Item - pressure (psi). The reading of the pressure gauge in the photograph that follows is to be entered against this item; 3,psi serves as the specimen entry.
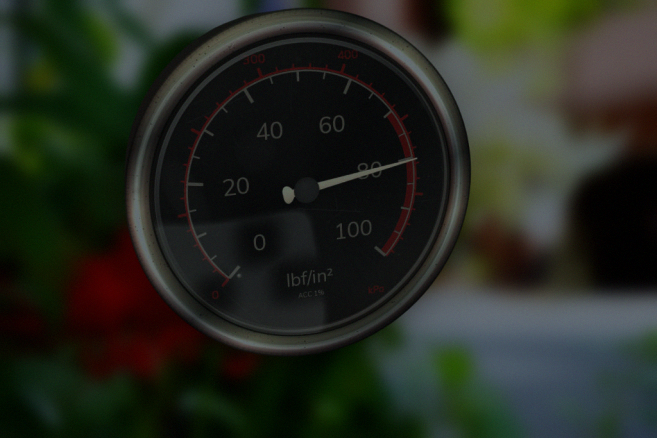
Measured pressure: 80,psi
